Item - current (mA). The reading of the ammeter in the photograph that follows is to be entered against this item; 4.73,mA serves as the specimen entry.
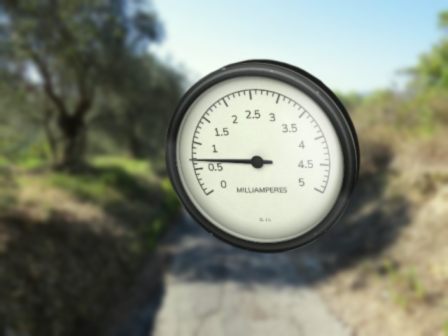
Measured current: 0.7,mA
